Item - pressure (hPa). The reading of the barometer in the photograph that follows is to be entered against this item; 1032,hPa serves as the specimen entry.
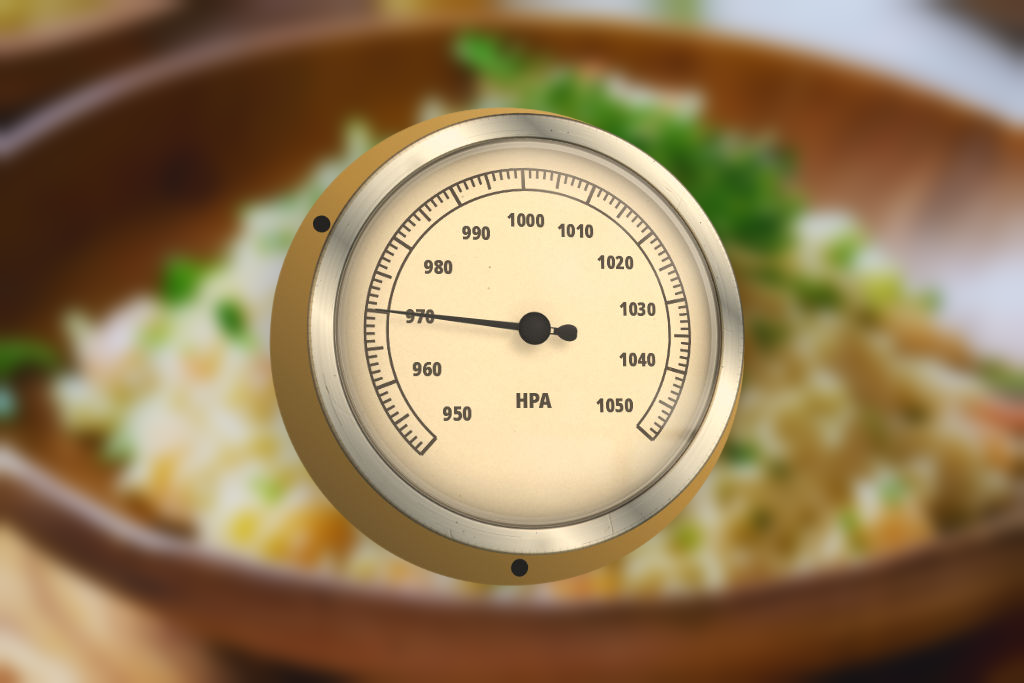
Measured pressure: 970,hPa
